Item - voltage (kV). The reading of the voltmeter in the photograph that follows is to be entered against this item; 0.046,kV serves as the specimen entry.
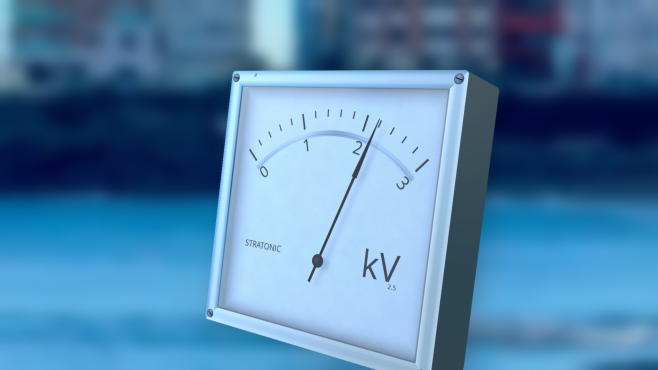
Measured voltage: 2.2,kV
